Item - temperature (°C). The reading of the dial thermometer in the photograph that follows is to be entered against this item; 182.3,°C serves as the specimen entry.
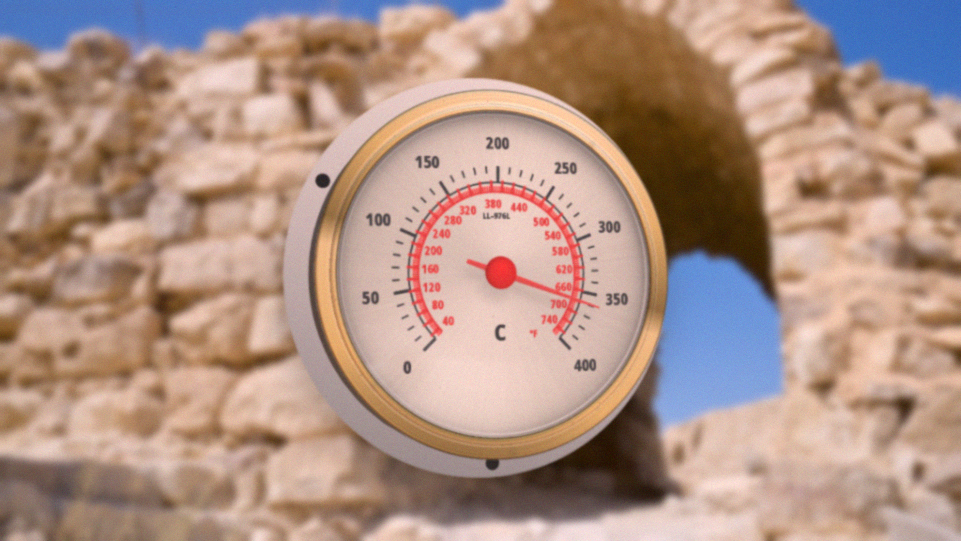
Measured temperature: 360,°C
